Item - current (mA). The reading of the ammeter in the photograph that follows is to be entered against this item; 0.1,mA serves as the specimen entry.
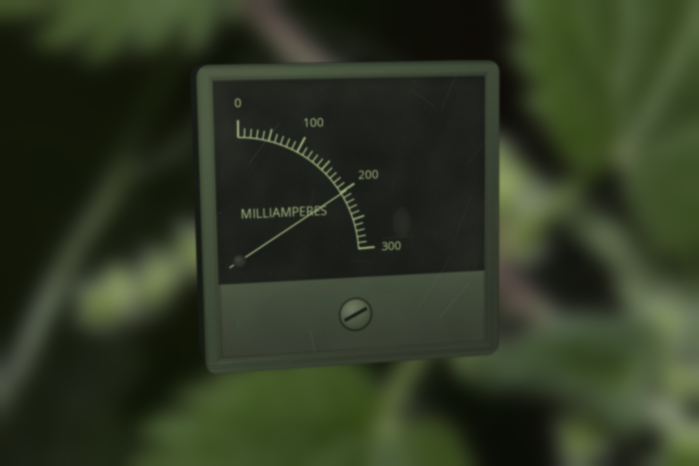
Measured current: 200,mA
